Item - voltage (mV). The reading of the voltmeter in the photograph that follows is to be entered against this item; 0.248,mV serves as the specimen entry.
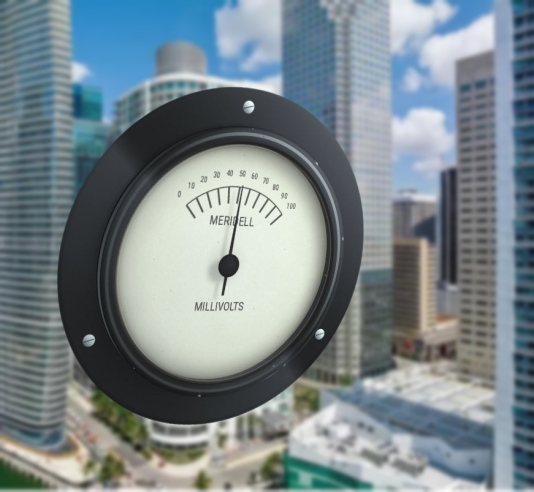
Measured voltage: 50,mV
